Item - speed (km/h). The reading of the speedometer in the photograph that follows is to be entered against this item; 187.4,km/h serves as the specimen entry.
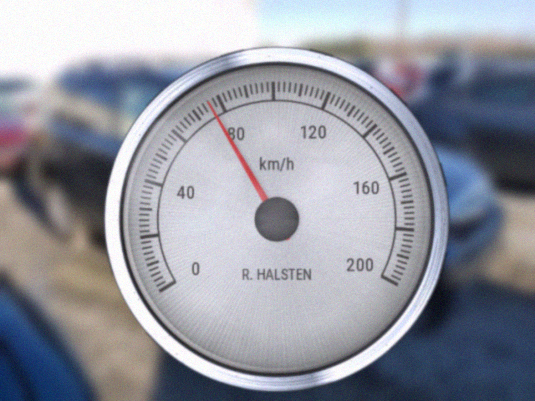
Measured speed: 76,km/h
